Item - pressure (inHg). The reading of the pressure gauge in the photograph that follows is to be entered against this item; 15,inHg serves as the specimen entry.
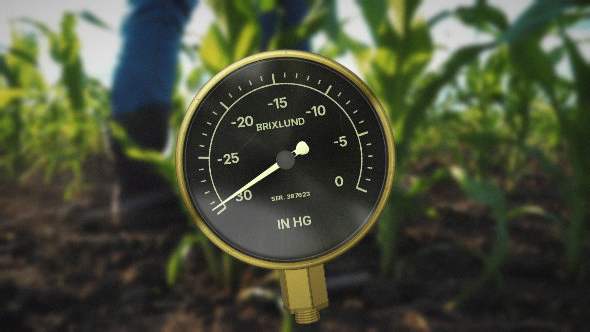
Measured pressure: -29.5,inHg
